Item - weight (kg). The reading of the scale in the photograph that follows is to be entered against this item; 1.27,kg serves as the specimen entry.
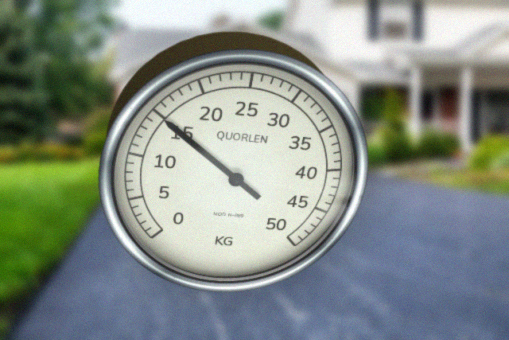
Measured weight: 15,kg
